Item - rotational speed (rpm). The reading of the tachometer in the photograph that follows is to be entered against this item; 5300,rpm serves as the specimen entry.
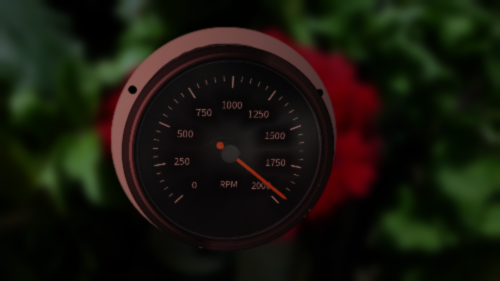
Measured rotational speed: 1950,rpm
